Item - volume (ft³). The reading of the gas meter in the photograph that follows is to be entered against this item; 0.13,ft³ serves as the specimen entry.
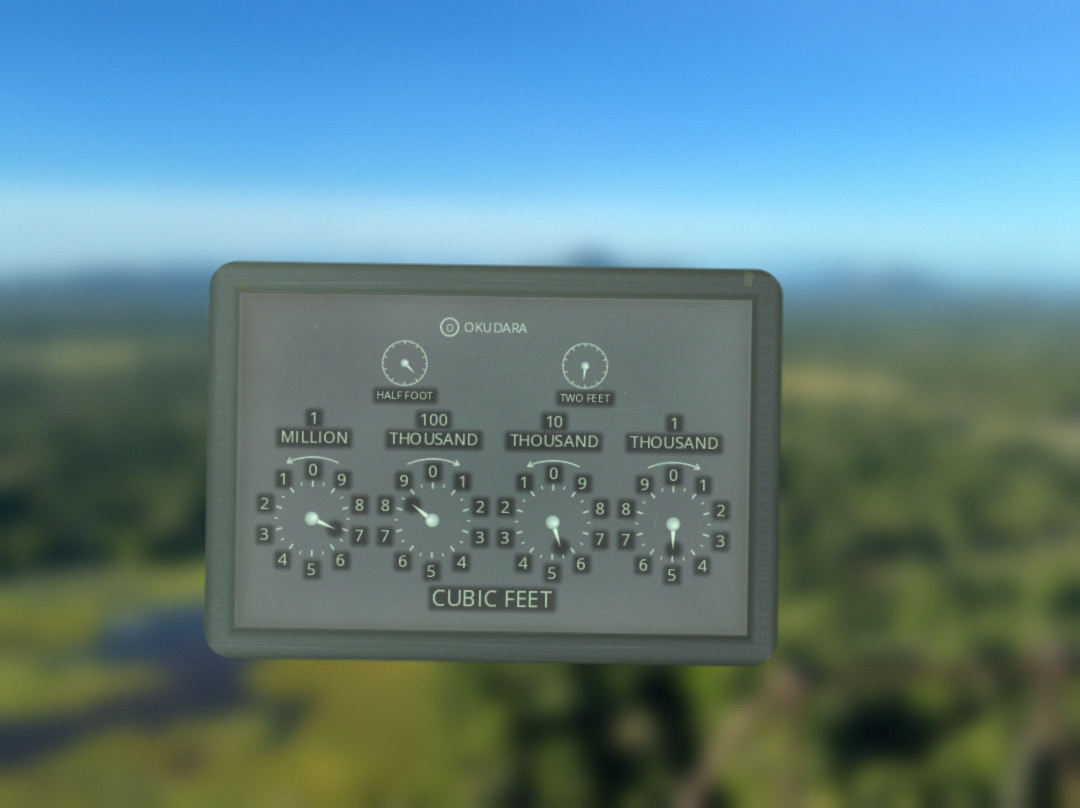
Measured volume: 685500,ft³
